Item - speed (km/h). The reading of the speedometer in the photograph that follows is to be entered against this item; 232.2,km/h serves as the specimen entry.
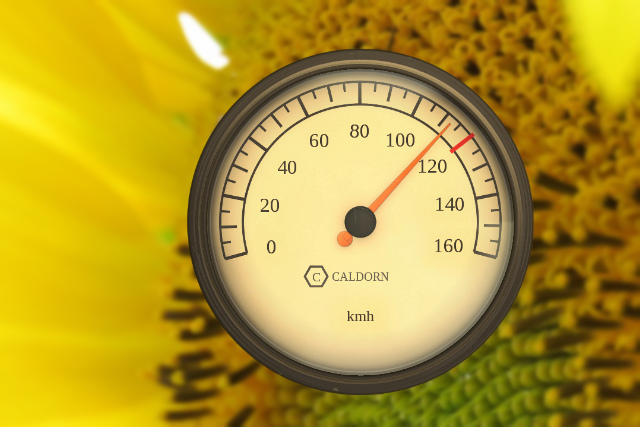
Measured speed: 112.5,km/h
